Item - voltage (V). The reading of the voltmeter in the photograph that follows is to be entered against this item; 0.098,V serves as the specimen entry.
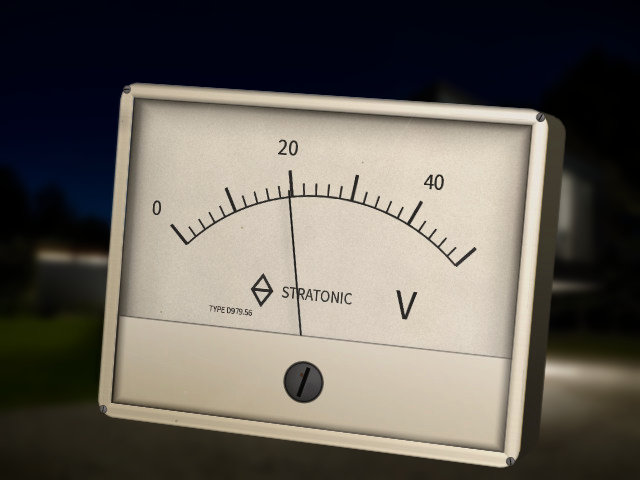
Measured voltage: 20,V
